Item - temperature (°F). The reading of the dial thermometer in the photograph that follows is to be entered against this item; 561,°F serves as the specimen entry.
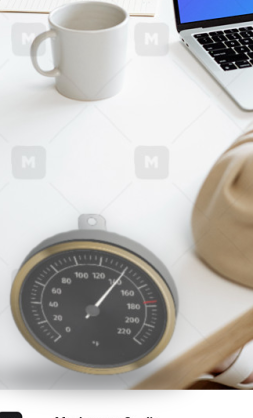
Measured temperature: 140,°F
